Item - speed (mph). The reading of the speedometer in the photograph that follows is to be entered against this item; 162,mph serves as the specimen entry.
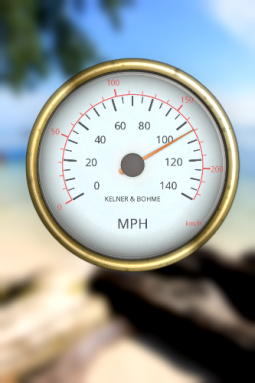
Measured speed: 105,mph
